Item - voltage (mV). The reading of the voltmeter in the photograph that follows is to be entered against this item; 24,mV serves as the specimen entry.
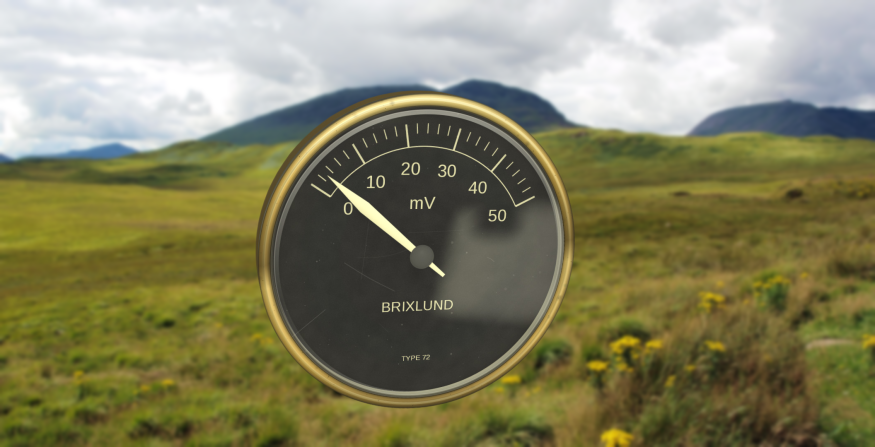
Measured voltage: 3,mV
